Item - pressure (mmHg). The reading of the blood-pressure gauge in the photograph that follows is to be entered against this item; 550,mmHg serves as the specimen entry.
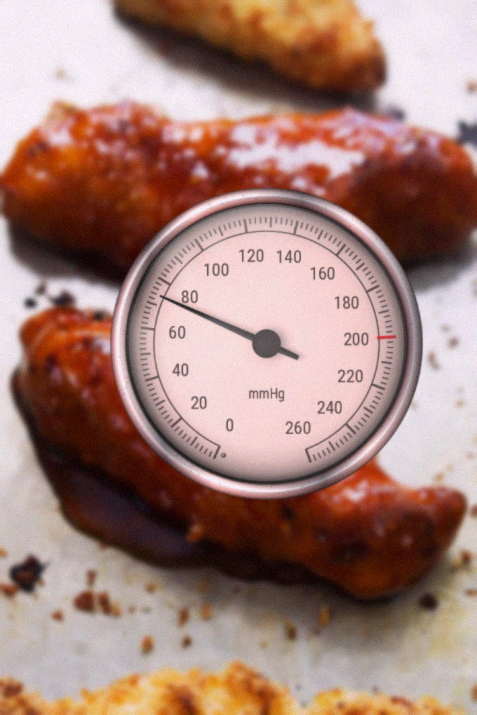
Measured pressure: 74,mmHg
